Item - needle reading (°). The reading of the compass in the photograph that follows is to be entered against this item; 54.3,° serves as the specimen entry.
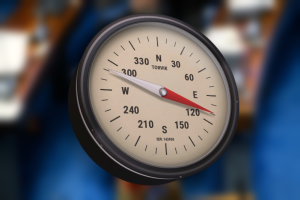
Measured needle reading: 110,°
